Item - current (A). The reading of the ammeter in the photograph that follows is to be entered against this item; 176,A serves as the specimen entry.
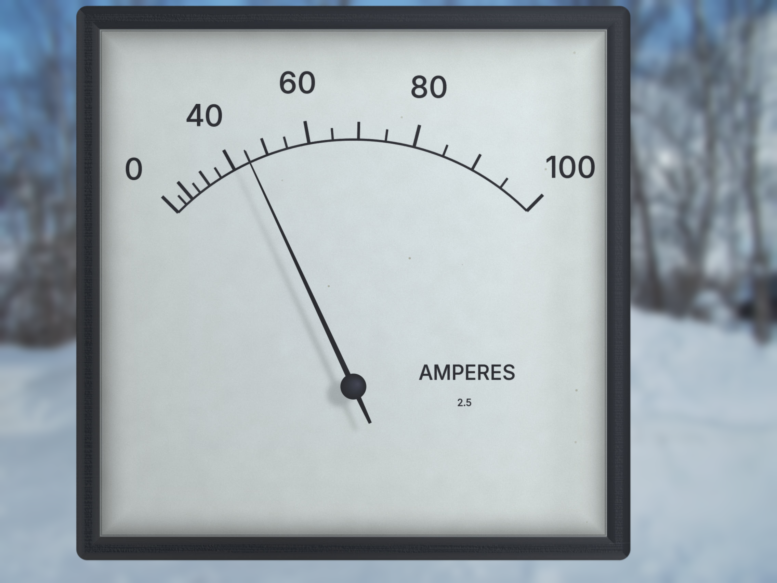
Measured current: 45,A
